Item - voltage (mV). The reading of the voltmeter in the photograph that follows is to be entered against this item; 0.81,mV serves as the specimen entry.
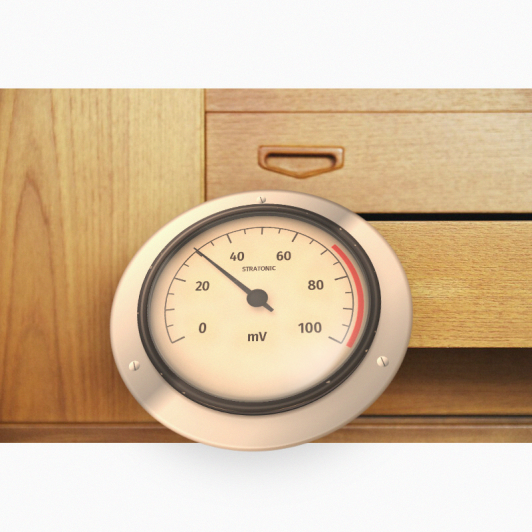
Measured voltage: 30,mV
